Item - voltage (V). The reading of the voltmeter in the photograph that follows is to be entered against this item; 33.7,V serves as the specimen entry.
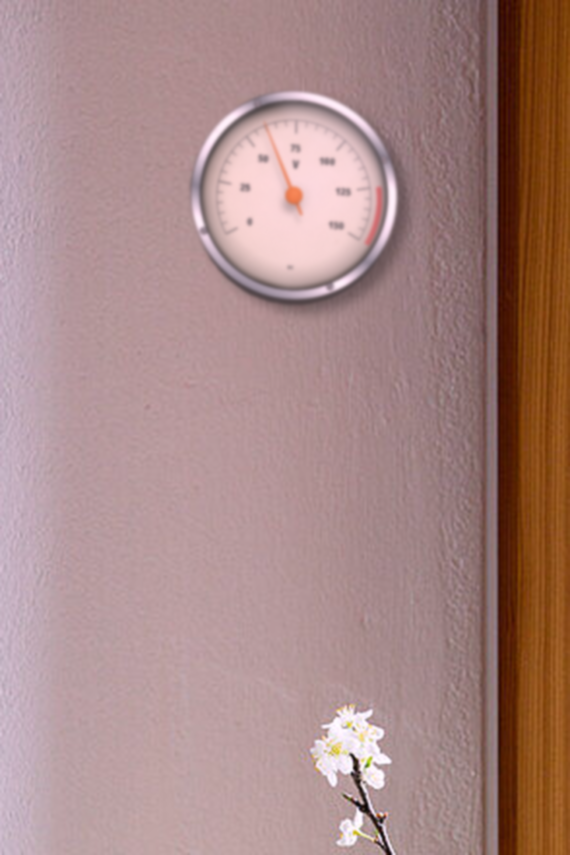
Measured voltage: 60,V
